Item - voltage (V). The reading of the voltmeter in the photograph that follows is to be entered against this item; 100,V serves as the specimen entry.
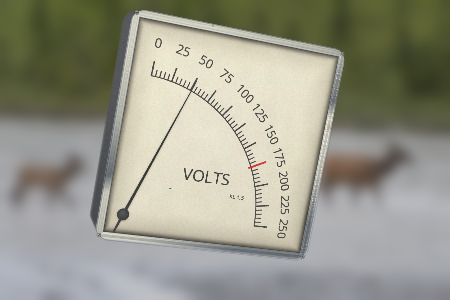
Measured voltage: 50,V
